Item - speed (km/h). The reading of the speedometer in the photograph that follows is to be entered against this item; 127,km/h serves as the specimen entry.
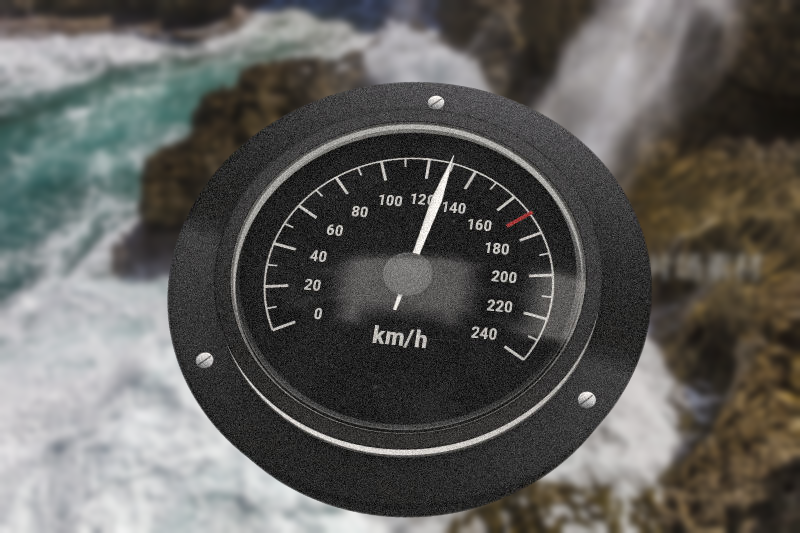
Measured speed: 130,km/h
